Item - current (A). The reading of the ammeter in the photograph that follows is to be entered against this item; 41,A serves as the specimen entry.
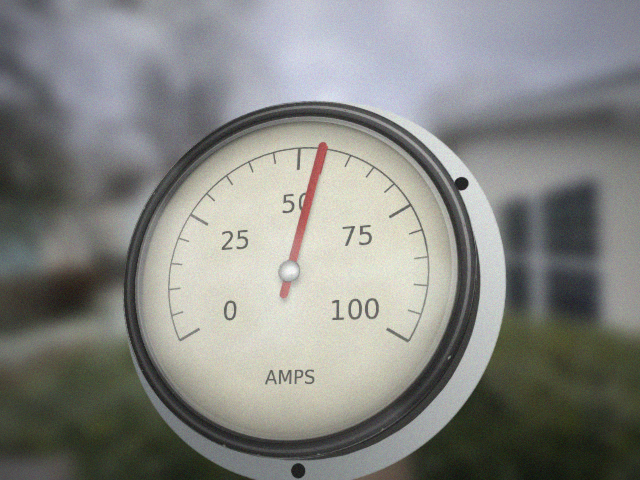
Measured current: 55,A
